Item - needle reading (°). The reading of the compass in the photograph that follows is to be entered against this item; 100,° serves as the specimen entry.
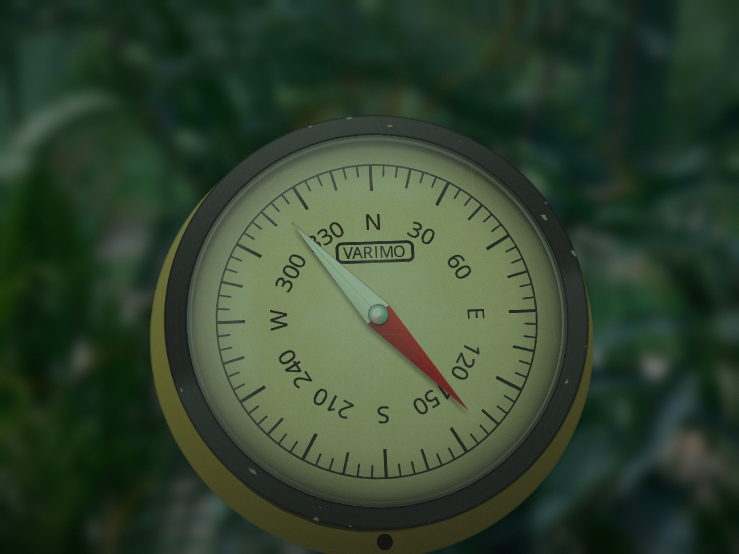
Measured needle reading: 140,°
